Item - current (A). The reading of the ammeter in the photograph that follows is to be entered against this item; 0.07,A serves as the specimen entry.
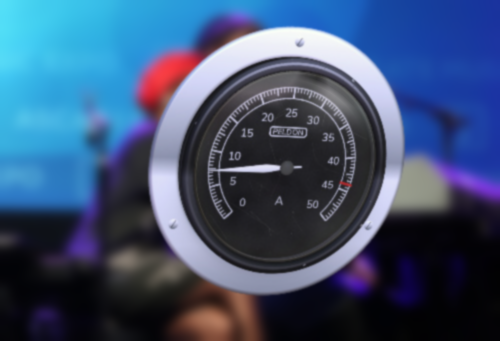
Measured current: 7.5,A
